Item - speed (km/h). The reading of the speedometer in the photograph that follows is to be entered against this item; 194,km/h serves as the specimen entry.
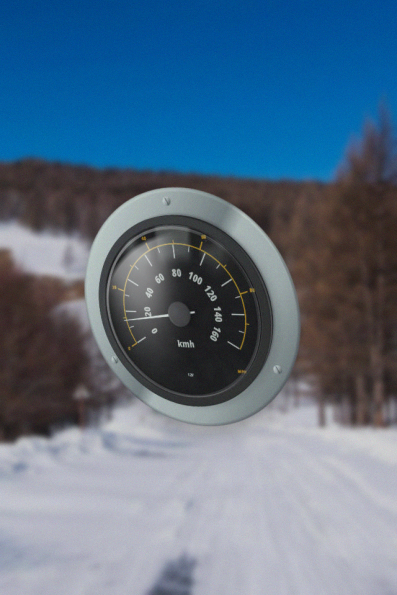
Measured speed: 15,km/h
